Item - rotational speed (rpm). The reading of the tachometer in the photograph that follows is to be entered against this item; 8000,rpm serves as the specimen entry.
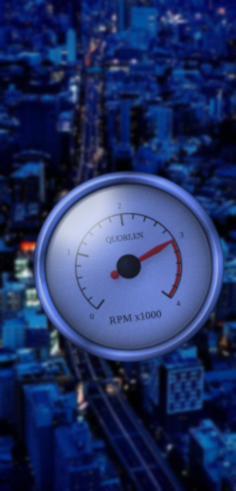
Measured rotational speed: 3000,rpm
